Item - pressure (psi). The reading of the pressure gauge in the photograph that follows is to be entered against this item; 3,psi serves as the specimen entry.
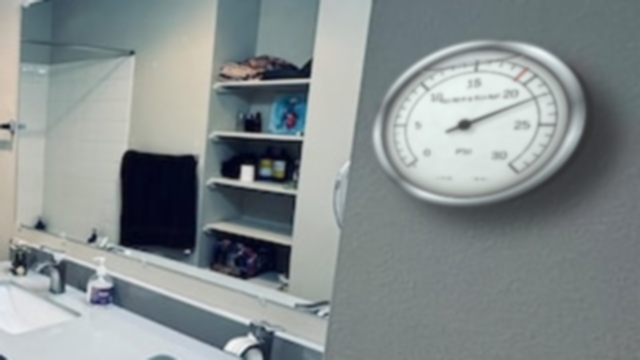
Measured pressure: 22,psi
